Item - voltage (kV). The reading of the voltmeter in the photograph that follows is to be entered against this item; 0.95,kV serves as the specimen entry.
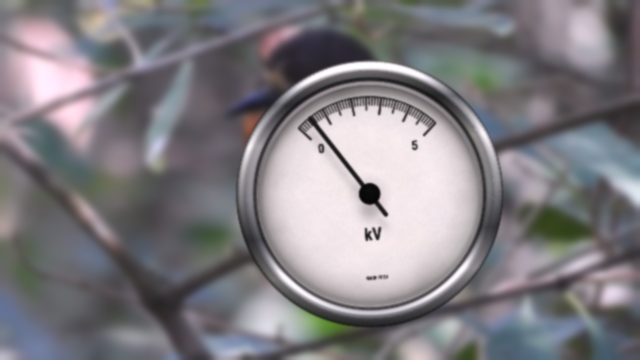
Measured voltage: 0.5,kV
